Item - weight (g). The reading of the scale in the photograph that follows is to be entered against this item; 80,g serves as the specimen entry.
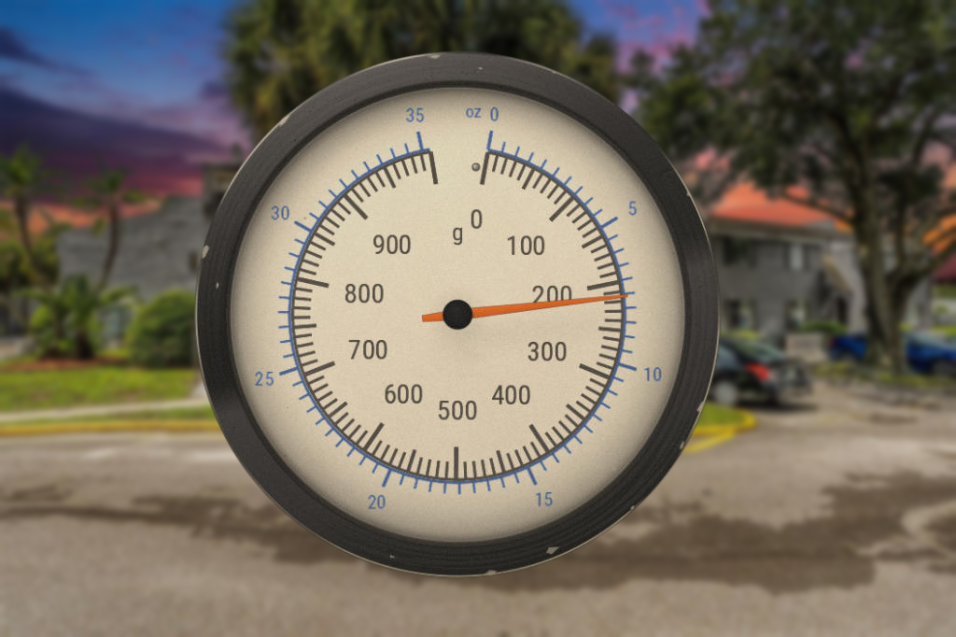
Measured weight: 215,g
